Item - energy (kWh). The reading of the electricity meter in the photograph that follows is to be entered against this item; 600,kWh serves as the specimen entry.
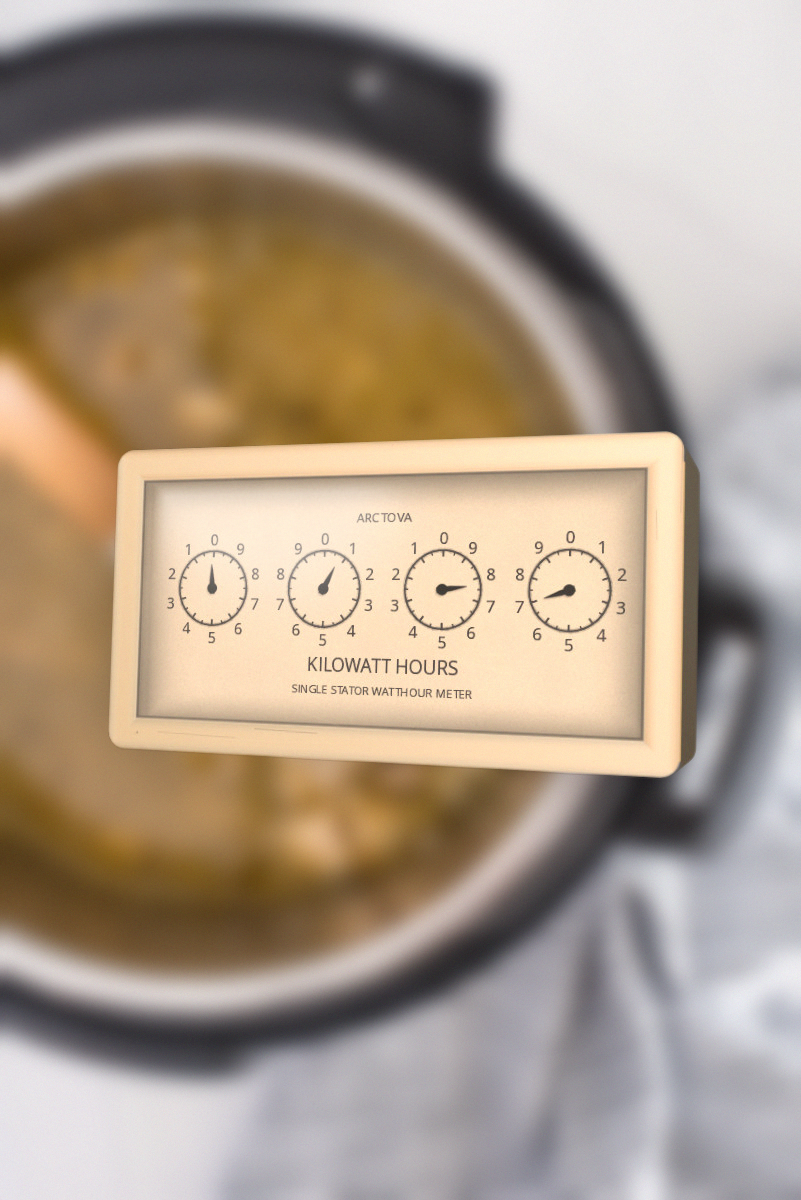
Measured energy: 77,kWh
